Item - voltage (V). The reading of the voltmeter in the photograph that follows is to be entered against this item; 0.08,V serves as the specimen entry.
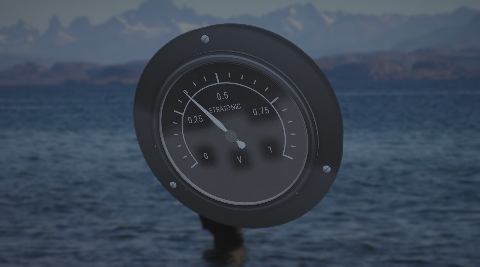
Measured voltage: 0.35,V
